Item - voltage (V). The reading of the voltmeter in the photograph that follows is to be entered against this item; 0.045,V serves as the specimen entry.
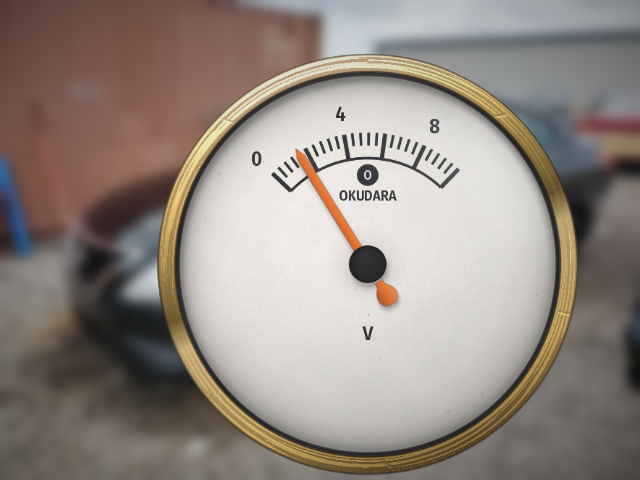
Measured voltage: 1.6,V
